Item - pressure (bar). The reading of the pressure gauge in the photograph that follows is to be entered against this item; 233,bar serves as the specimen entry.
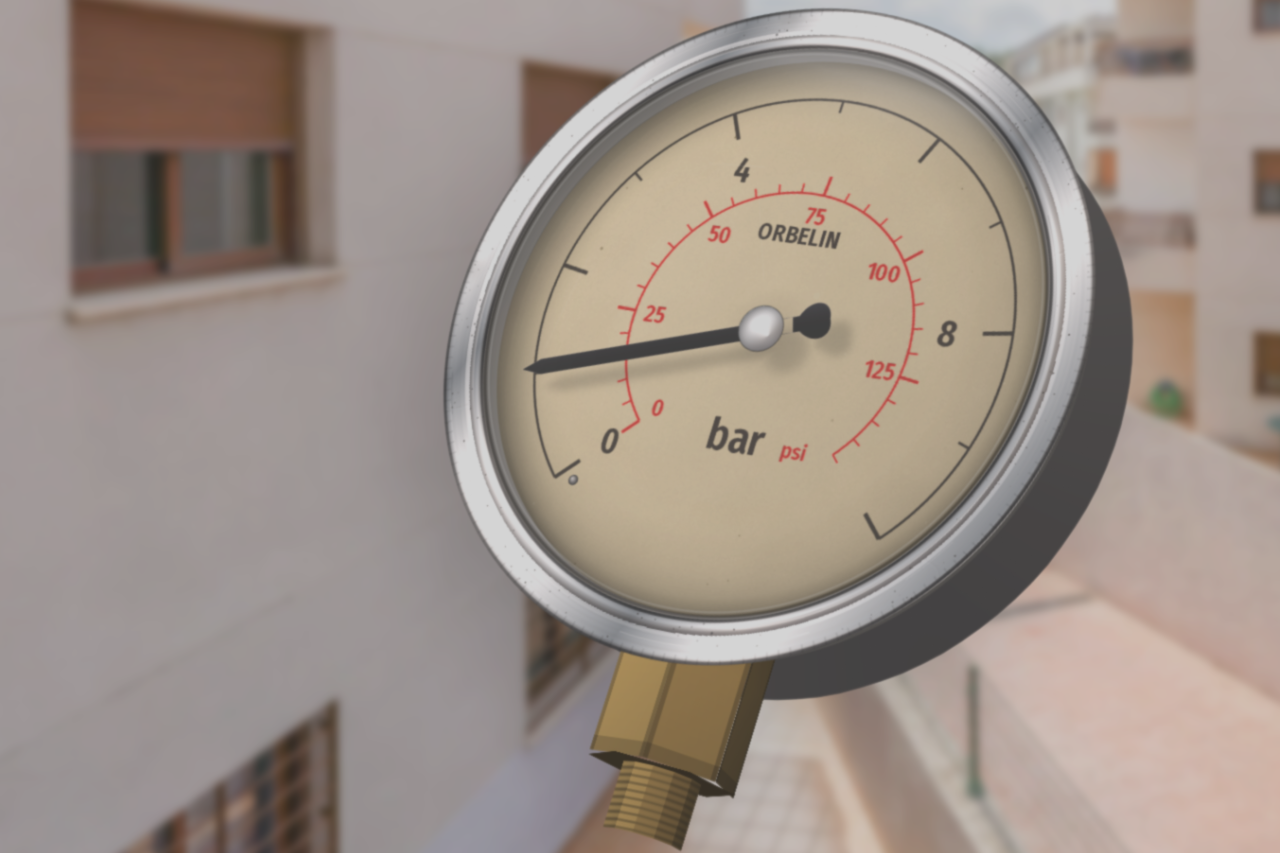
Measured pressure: 1,bar
